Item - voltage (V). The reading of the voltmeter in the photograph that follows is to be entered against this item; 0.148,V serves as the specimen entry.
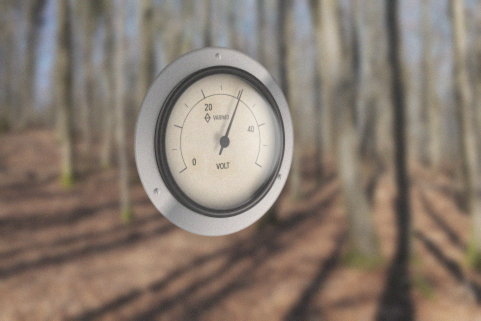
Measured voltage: 30,V
